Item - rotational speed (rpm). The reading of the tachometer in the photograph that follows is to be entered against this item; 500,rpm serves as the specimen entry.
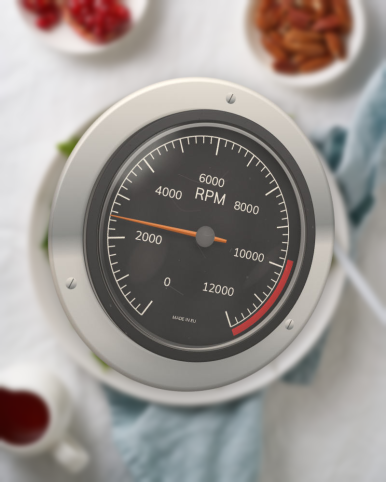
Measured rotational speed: 2500,rpm
